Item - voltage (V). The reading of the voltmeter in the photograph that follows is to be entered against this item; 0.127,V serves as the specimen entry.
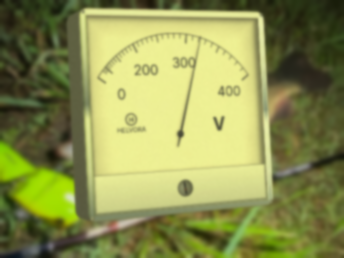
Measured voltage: 320,V
